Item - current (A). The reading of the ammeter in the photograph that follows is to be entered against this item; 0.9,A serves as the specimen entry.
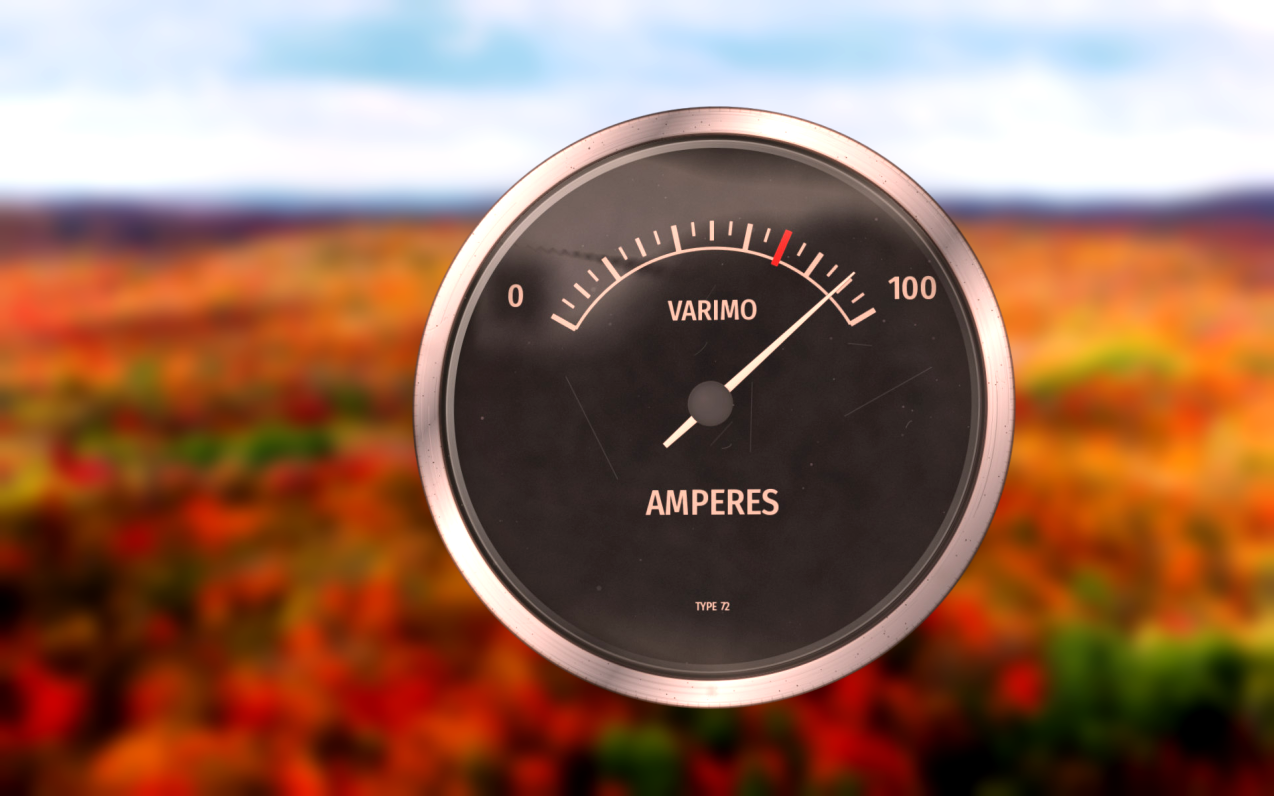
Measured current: 90,A
